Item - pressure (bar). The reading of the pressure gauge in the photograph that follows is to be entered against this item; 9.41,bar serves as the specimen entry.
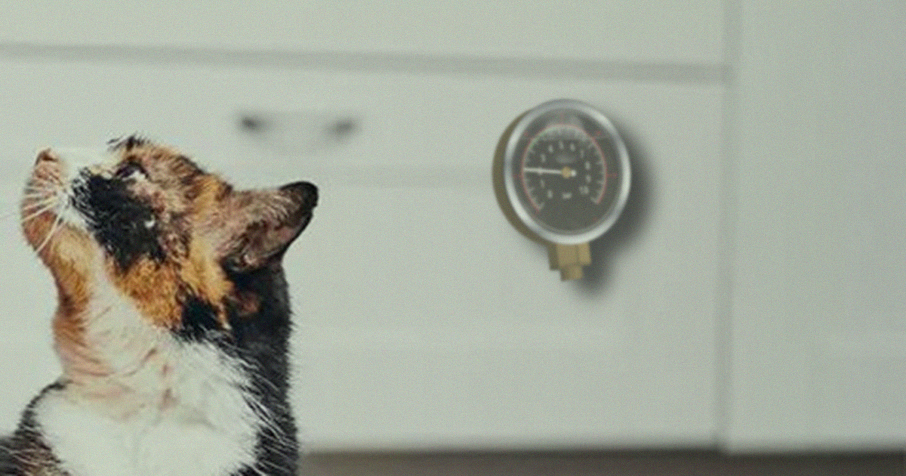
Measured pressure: 2,bar
